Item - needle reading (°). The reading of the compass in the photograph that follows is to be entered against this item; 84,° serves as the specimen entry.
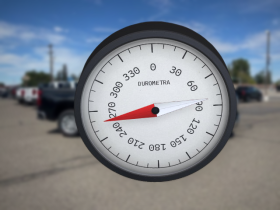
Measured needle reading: 260,°
